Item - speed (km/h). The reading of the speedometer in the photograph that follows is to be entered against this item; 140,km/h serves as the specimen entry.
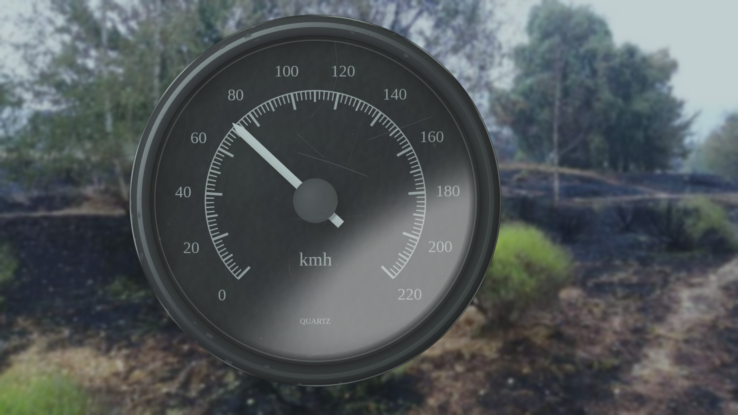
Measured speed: 72,km/h
